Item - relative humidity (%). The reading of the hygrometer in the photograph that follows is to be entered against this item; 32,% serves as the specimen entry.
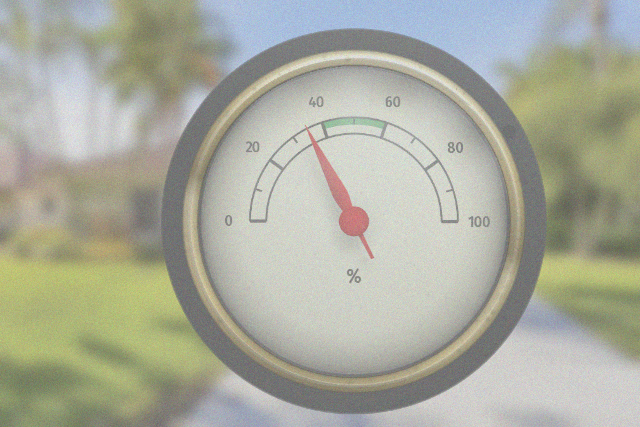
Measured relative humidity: 35,%
